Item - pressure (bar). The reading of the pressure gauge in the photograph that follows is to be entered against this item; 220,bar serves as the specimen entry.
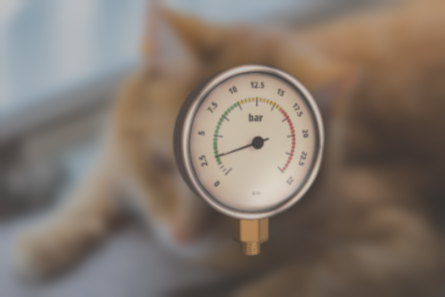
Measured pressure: 2.5,bar
